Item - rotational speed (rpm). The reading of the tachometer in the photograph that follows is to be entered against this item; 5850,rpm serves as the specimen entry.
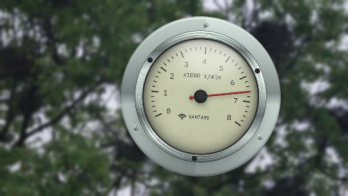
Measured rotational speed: 6600,rpm
